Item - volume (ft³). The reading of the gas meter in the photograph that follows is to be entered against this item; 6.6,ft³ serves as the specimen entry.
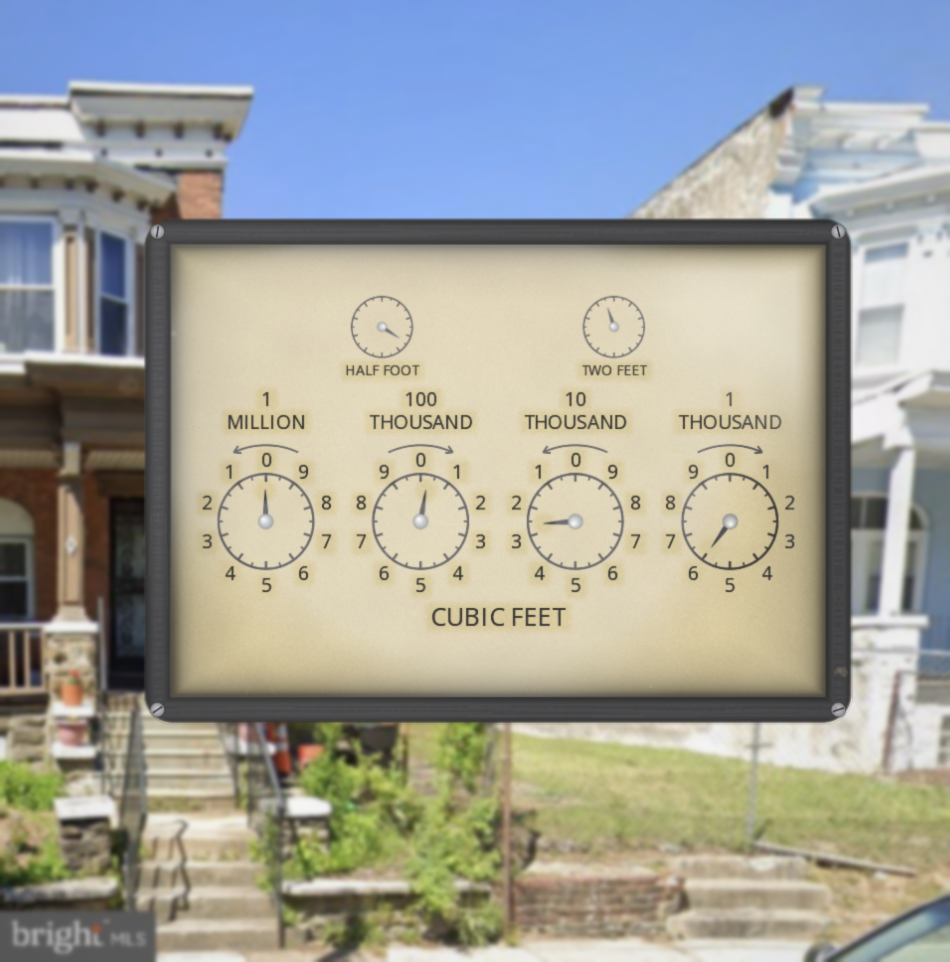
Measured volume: 2600,ft³
